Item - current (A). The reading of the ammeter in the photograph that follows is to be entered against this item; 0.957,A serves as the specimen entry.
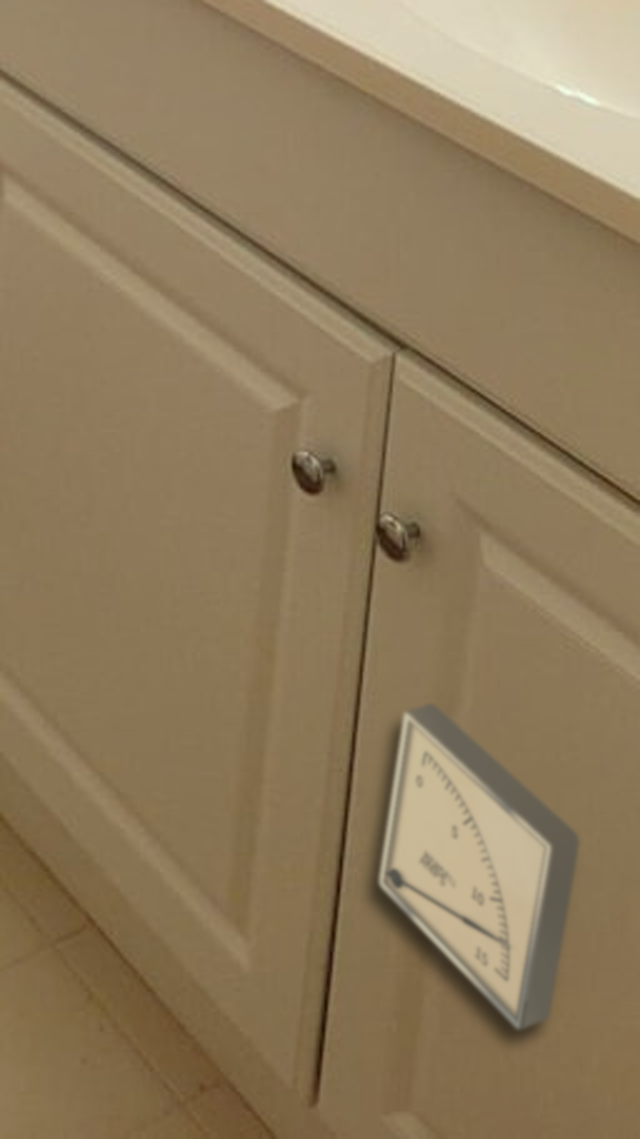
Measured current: 12.5,A
